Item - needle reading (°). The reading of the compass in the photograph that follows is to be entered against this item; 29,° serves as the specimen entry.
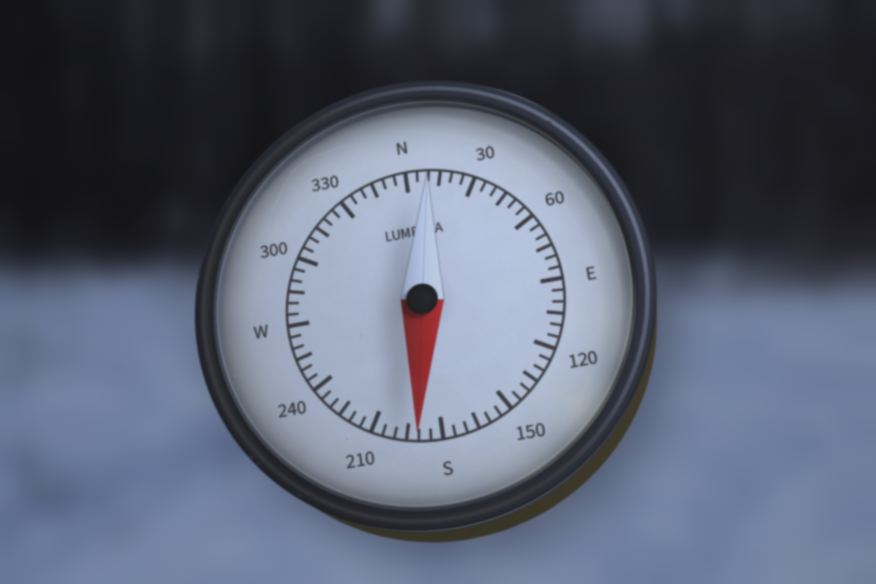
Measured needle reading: 190,°
